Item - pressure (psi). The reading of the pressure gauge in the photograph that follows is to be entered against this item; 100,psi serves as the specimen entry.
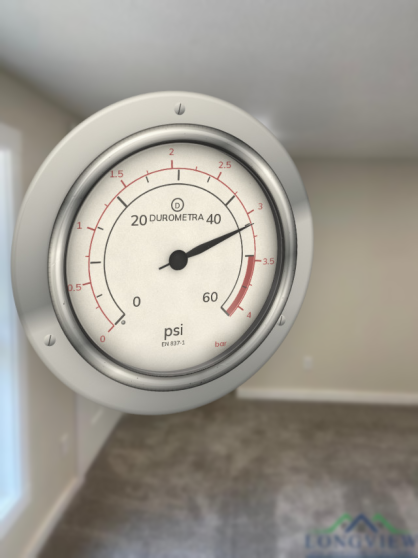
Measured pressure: 45,psi
